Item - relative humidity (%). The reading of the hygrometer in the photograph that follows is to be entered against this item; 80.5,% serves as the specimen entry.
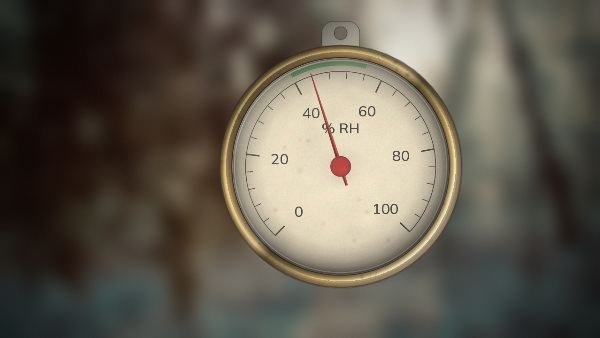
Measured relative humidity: 44,%
